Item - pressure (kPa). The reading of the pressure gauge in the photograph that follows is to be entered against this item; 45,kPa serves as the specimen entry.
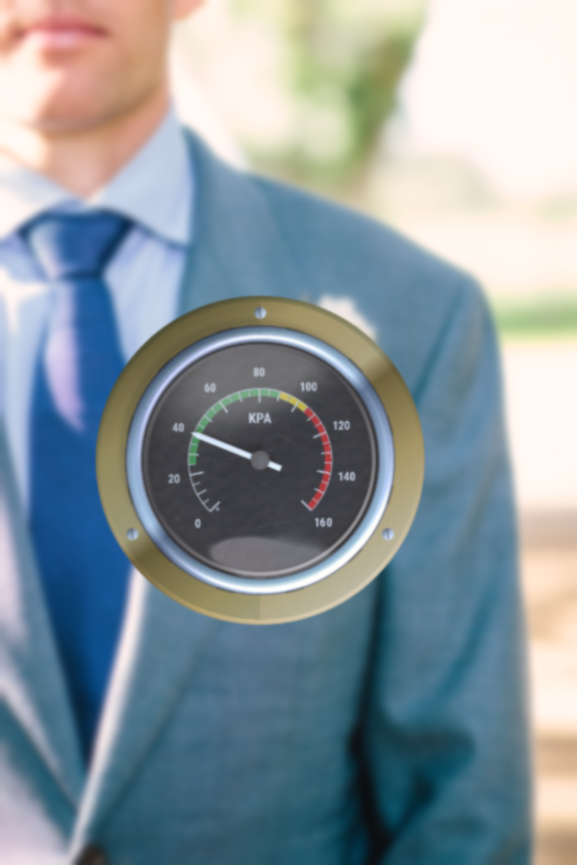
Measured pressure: 40,kPa
